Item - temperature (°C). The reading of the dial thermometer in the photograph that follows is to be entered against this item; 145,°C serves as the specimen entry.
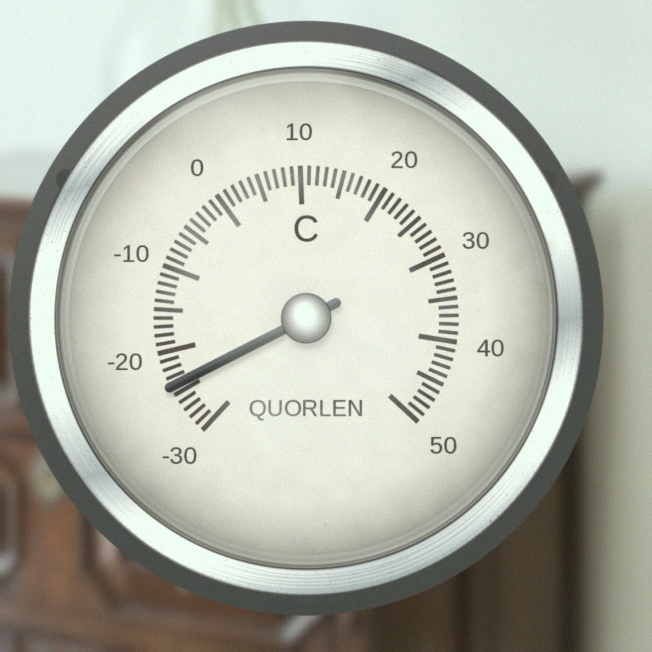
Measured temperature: -24,°C
